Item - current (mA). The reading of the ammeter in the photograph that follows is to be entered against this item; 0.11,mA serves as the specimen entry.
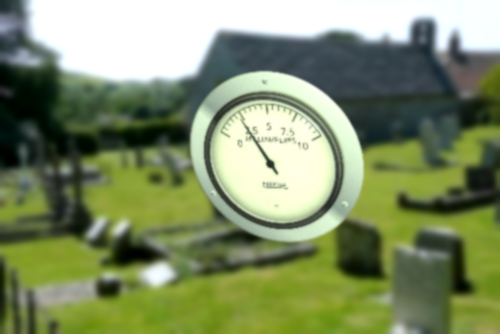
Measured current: 2.5,mA
